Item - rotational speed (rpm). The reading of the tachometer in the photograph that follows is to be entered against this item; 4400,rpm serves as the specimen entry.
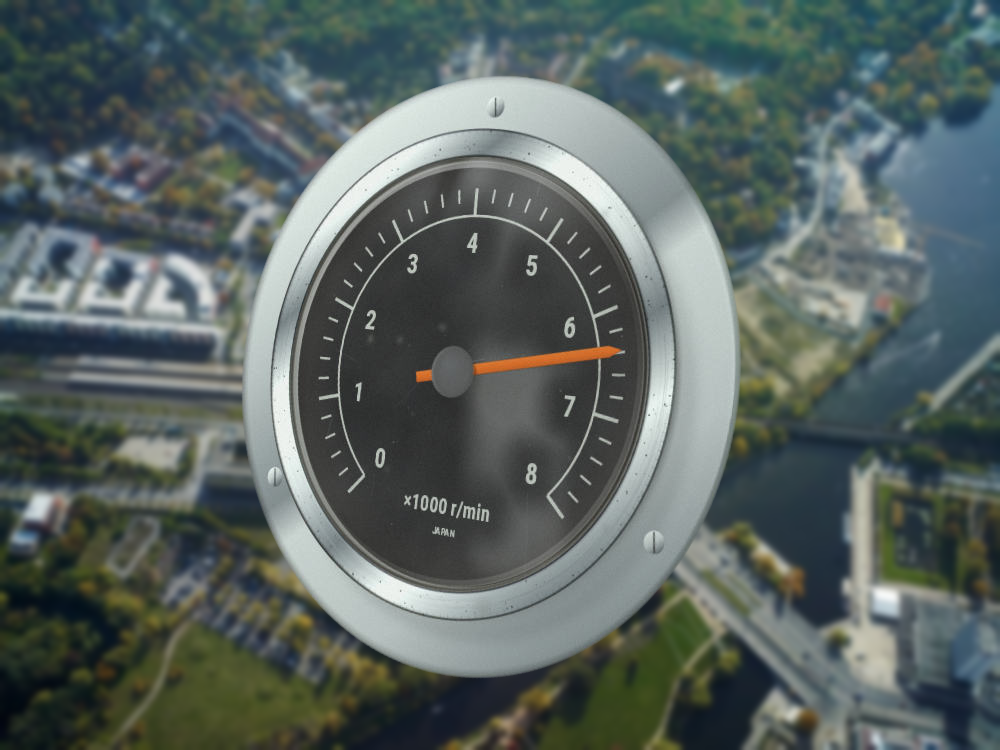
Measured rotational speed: 6400,rpm
